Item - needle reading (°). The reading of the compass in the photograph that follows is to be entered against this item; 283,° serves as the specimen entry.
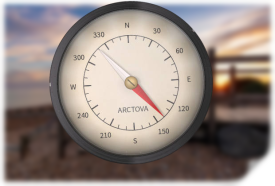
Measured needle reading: 140,°
